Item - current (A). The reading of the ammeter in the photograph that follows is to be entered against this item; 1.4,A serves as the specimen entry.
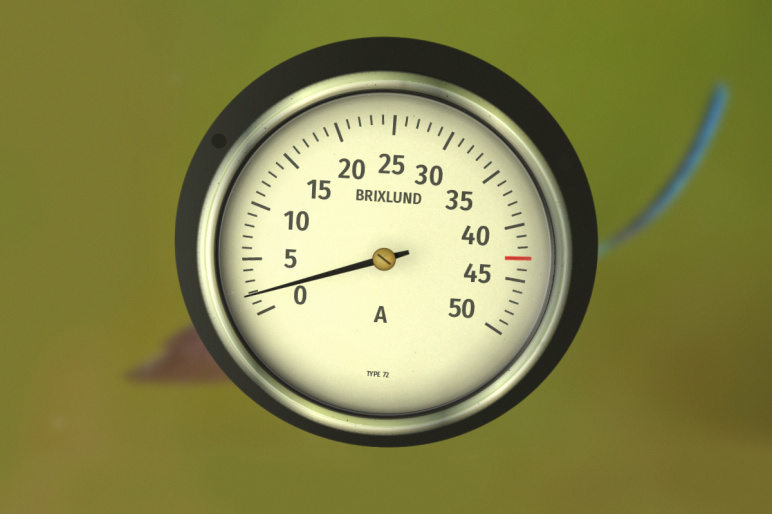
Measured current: 2,A
